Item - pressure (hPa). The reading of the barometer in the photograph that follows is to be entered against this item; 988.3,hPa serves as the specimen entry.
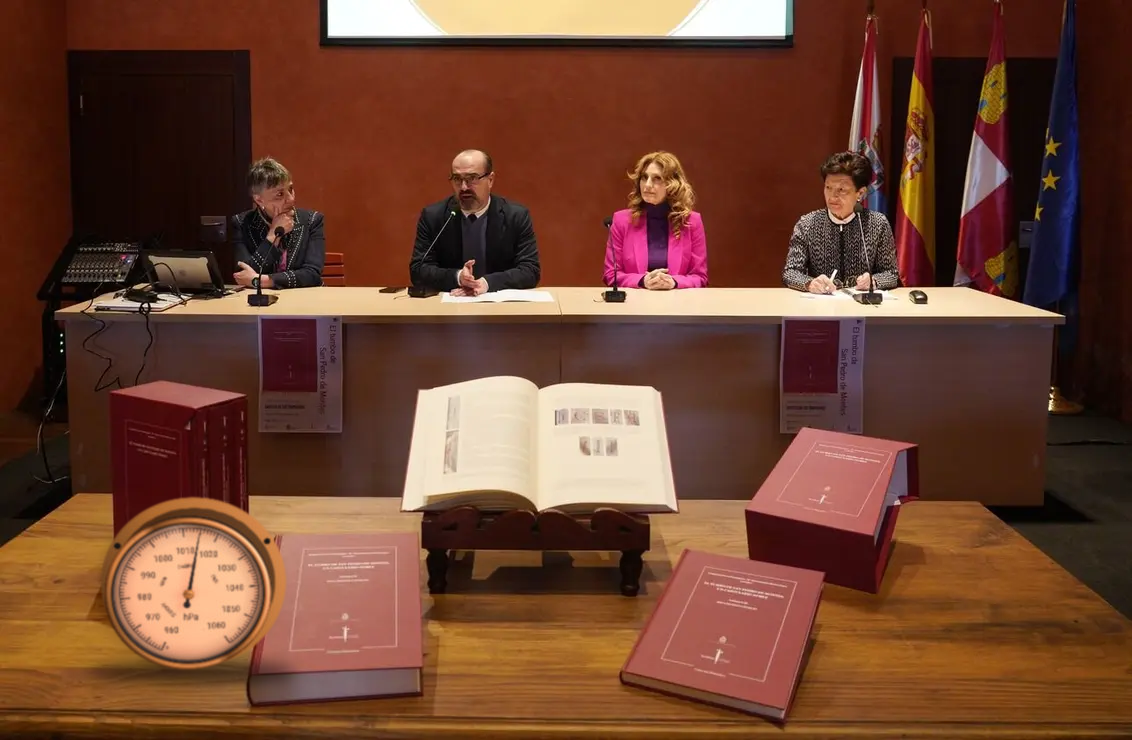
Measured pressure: 1015,hPa
